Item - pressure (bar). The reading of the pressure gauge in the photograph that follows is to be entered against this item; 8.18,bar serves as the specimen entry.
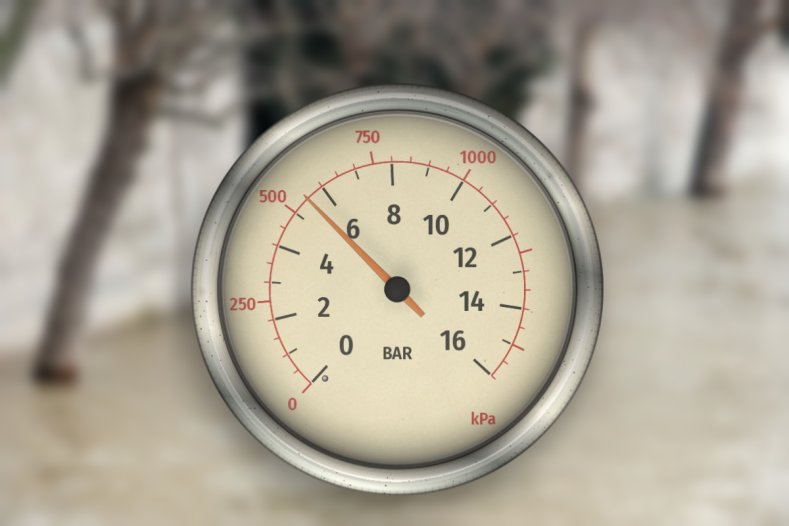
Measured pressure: 5.5,bar
